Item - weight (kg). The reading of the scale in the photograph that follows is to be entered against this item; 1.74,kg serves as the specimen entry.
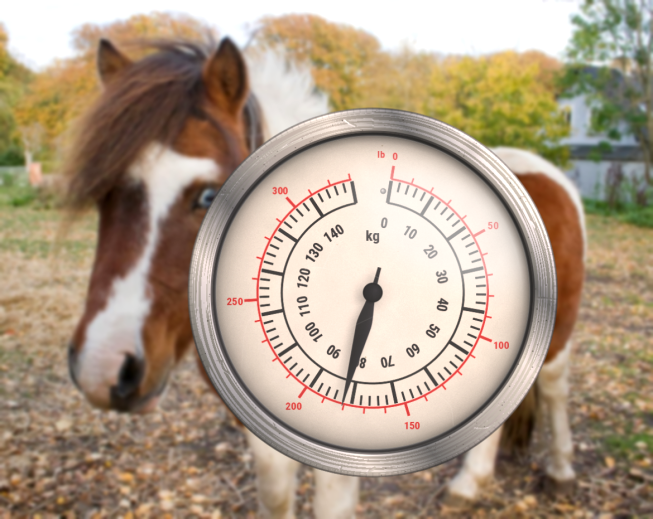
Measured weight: 82,kg
